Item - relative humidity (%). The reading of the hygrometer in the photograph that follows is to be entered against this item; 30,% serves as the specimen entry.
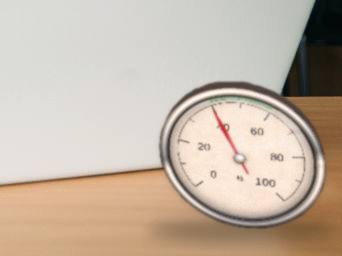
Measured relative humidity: 40,%
